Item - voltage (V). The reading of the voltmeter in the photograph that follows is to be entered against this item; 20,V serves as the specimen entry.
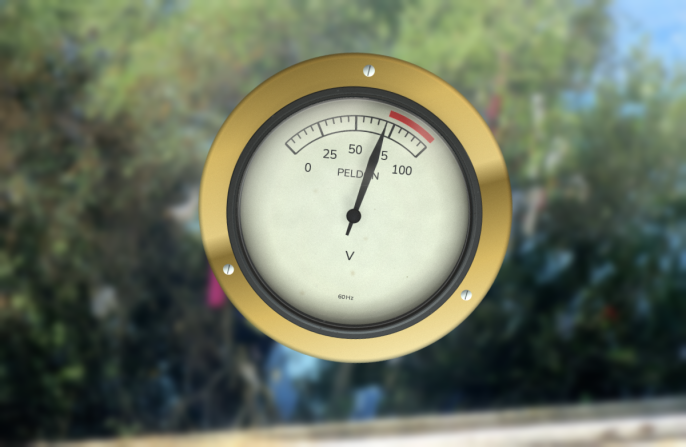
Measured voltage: 70,V
